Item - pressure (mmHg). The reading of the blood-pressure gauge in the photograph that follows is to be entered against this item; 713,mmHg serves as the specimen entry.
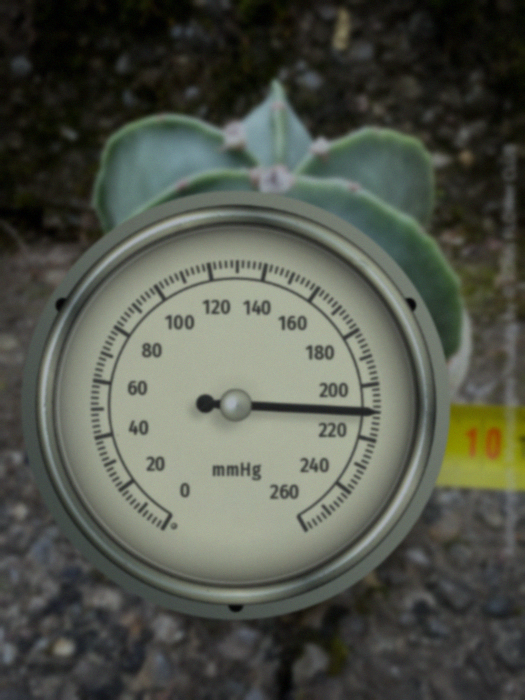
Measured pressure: 210,mmHg
